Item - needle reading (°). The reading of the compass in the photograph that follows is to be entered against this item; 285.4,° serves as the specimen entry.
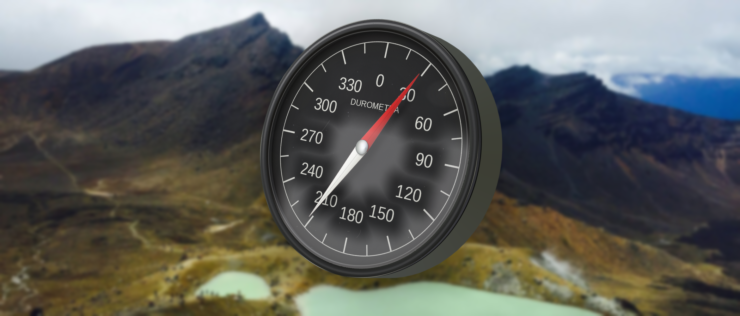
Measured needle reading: 30,°
